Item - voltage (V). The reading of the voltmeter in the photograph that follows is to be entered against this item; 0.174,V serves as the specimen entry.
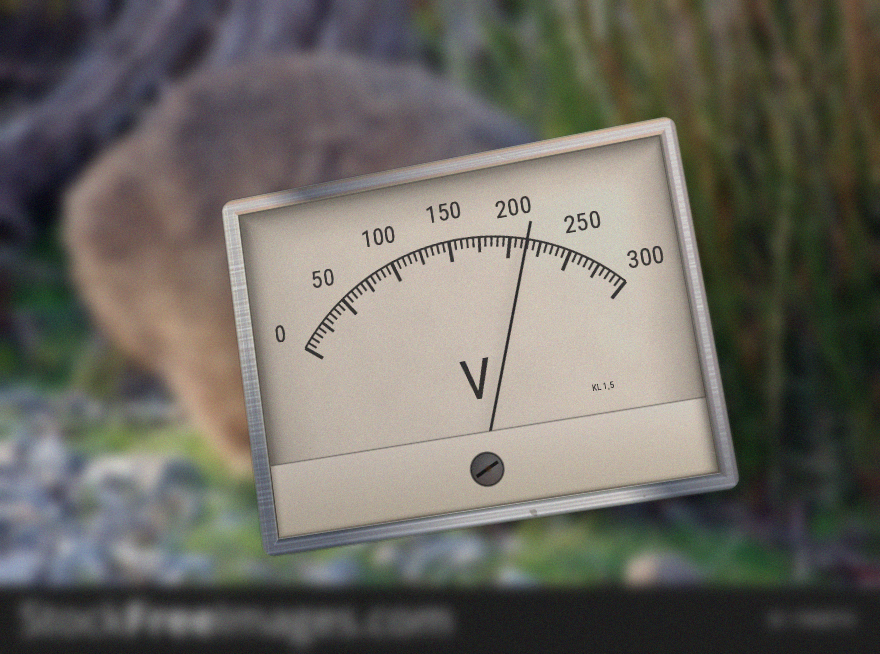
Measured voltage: 215,V
